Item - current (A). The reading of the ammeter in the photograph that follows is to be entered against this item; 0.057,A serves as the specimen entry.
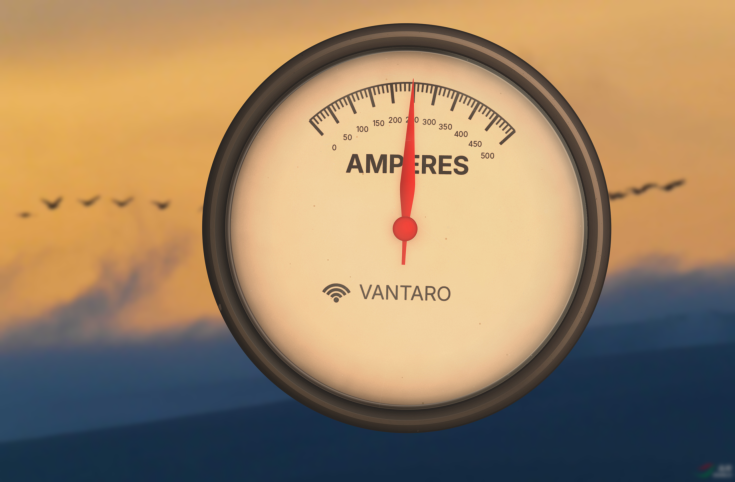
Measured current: 250,A
